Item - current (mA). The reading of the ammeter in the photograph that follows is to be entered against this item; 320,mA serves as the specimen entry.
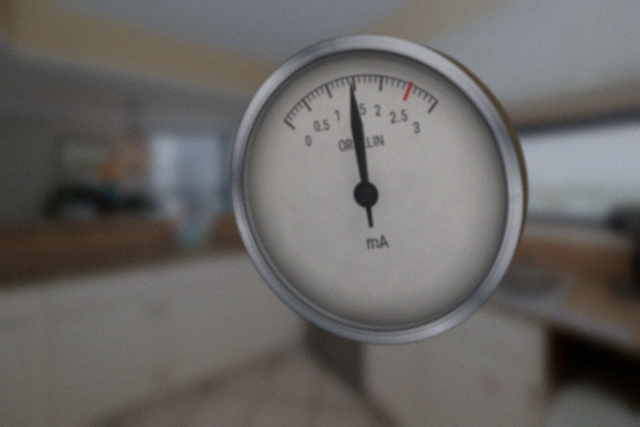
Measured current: 1.5,mA
